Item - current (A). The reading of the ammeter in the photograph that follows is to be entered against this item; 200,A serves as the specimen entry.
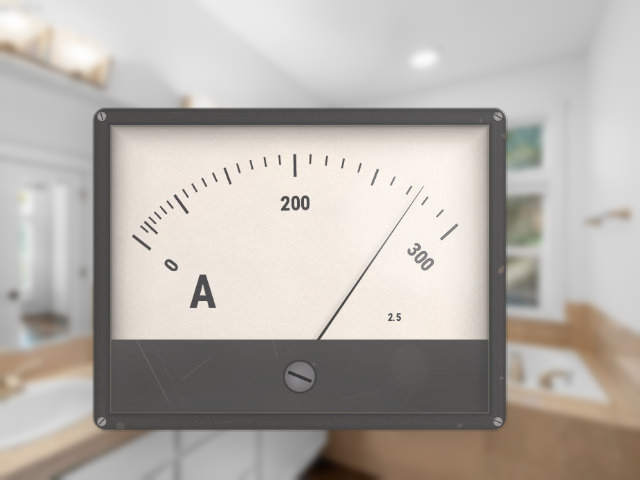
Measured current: 275,A
